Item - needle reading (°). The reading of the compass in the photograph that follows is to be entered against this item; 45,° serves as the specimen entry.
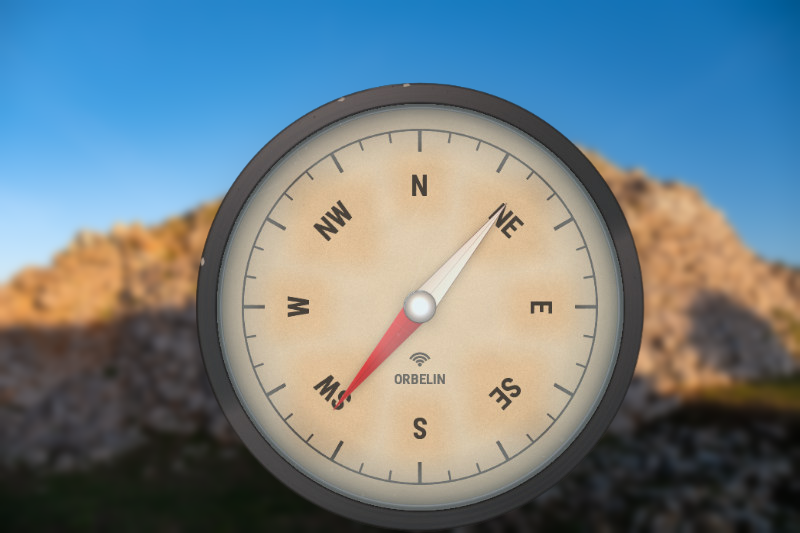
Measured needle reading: 220,°
